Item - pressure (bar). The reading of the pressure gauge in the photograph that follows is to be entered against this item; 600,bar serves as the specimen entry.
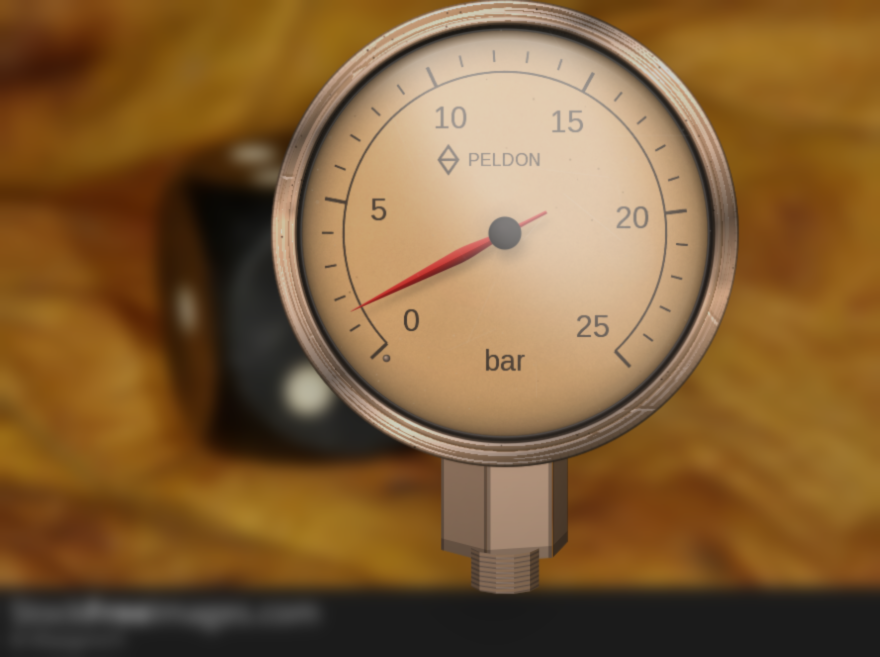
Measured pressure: 1.5,bar
